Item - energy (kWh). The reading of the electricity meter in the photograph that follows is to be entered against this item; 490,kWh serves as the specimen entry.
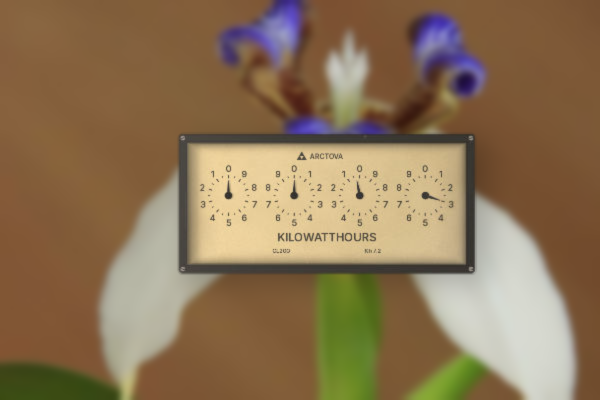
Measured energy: 3,kWh
